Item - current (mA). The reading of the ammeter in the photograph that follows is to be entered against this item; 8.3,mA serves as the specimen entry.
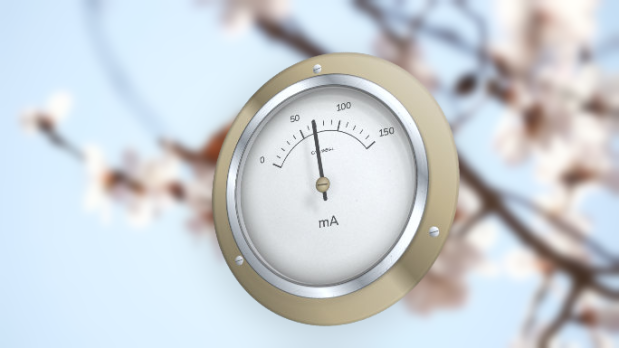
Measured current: 70,mA
